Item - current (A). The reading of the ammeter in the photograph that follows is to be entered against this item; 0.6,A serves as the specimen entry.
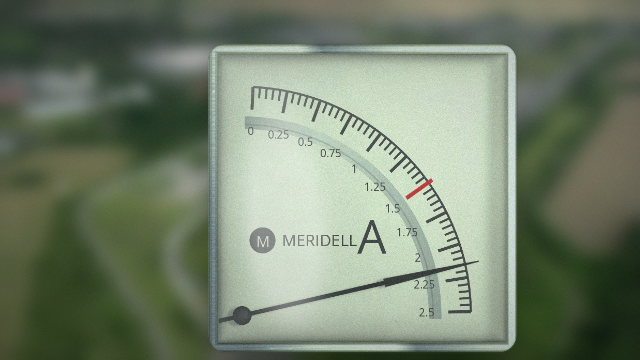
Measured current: 2.15,A
